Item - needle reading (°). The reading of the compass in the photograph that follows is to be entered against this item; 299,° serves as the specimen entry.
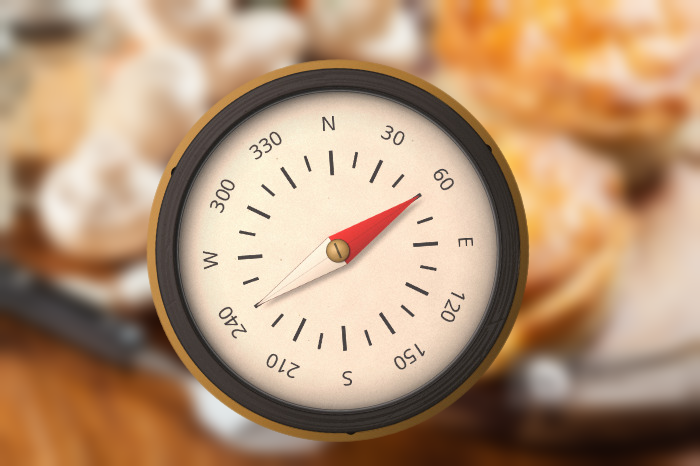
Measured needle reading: 60,°
